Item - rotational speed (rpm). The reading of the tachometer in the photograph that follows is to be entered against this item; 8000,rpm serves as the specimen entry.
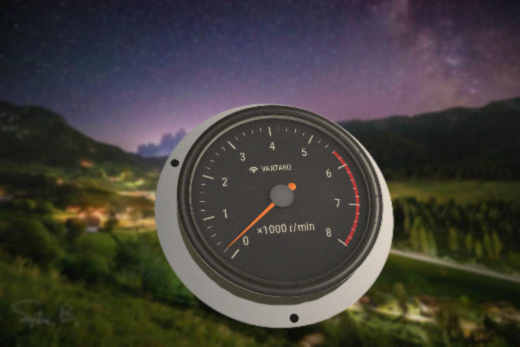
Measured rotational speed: 200,rpm
